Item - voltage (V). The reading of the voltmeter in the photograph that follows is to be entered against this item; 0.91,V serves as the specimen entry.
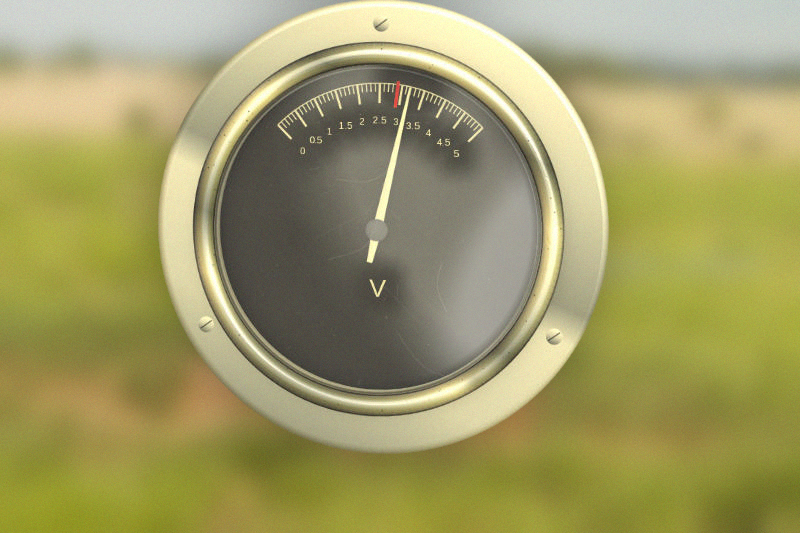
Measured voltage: 3.2,V
